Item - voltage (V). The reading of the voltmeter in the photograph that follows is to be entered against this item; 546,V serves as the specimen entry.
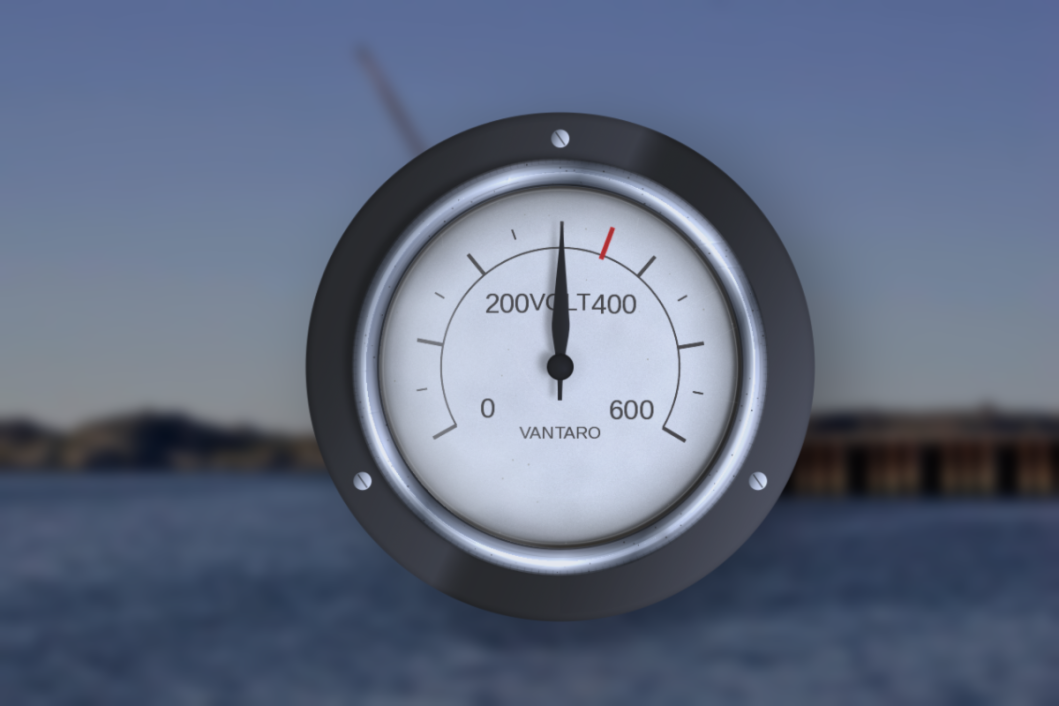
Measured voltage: 300,V
